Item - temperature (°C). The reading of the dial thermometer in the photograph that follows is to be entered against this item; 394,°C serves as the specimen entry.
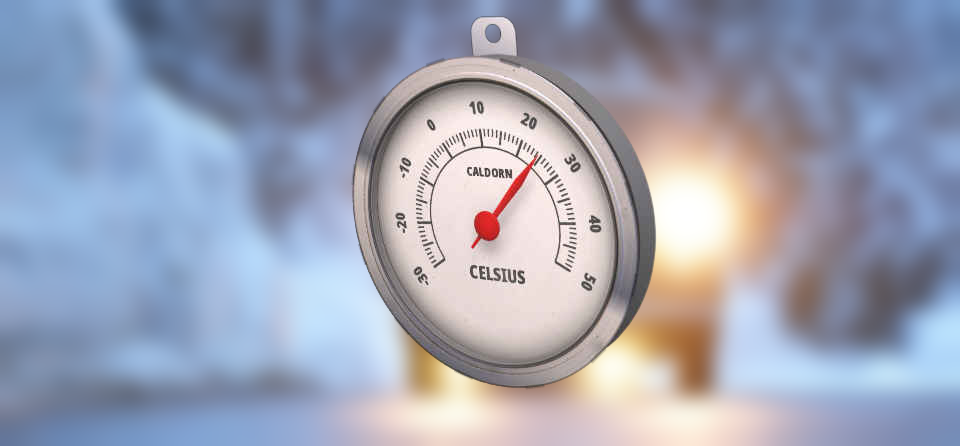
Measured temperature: 25,°C
